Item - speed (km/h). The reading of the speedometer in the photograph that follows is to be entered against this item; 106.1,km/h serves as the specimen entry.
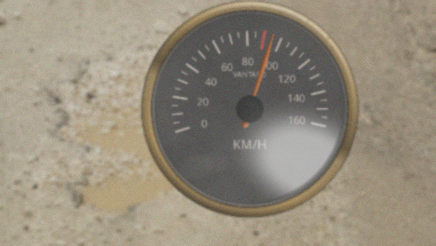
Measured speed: 95,km/h
